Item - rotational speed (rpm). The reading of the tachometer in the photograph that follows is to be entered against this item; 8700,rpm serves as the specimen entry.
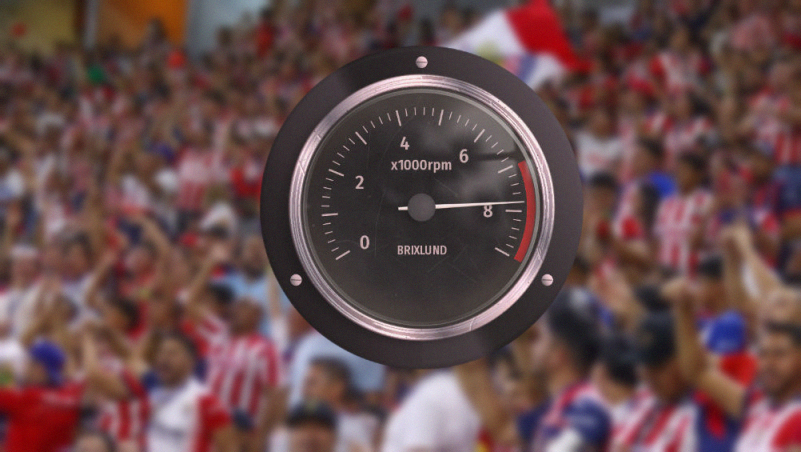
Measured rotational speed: 7800,rpm
